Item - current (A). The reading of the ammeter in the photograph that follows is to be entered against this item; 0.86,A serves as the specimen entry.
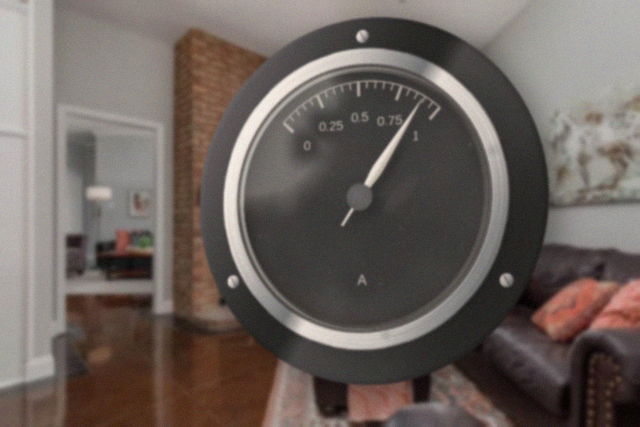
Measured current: 0.9,A
